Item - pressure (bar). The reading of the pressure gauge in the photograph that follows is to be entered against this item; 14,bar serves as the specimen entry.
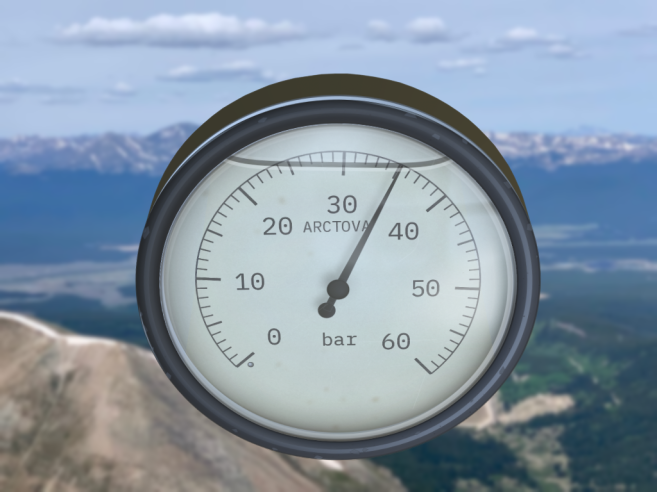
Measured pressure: 35,bar
